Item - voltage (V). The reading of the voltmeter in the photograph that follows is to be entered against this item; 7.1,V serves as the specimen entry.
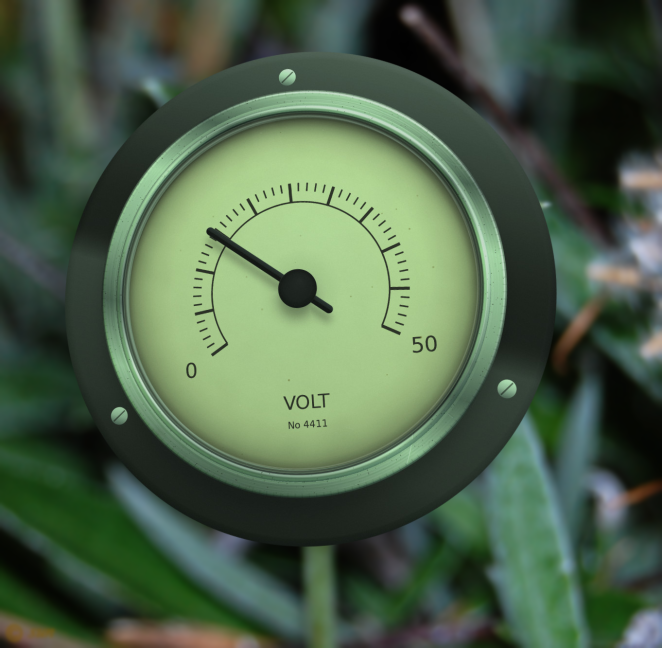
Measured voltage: 14.5,V
